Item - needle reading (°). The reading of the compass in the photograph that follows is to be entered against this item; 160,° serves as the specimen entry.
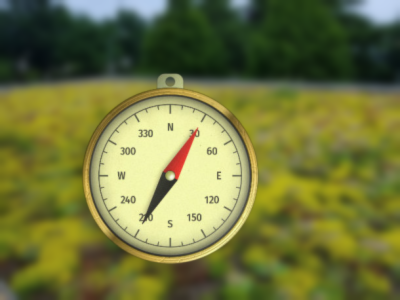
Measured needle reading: 30,°
